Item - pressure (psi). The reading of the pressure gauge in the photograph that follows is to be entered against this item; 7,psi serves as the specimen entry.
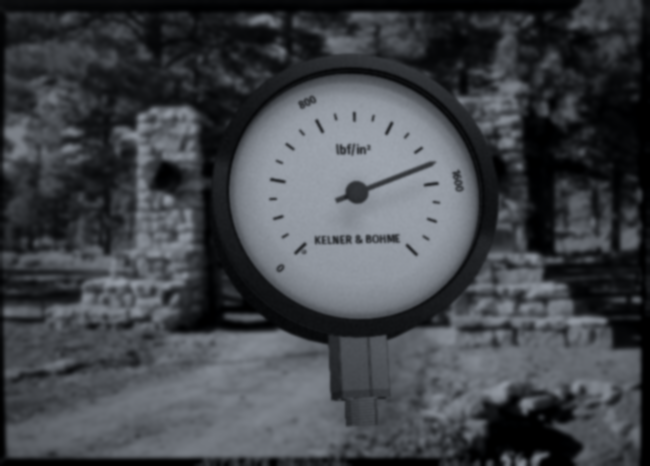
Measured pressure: 1500,psi
